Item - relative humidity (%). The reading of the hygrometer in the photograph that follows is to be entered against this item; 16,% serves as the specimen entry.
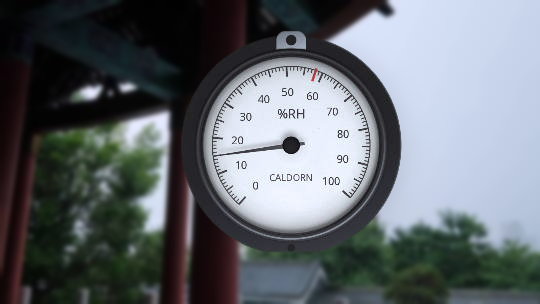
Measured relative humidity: 15,%
